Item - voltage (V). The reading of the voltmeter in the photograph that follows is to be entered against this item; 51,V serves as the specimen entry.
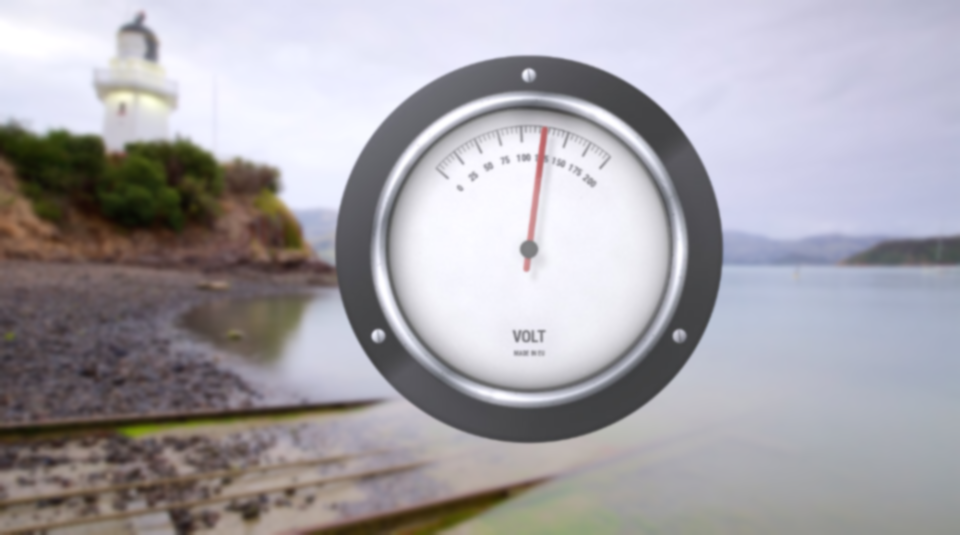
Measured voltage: 125,V
